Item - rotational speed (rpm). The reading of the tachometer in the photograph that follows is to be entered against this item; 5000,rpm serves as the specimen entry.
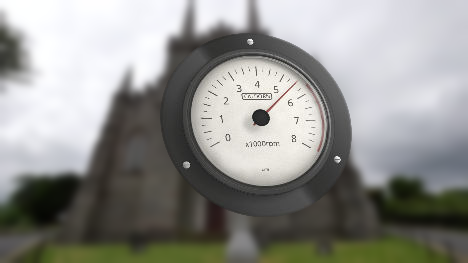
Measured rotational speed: 5500,rpm
